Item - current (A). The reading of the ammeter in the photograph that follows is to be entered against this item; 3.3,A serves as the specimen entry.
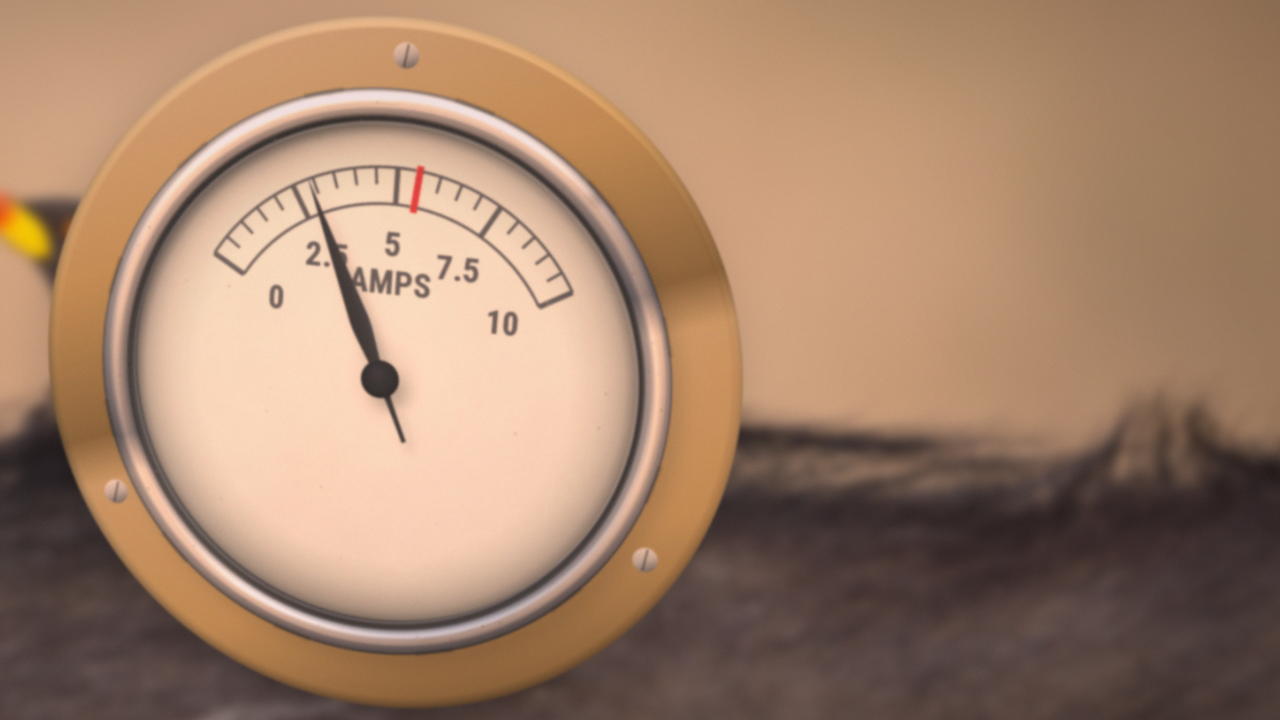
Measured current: 3,A
